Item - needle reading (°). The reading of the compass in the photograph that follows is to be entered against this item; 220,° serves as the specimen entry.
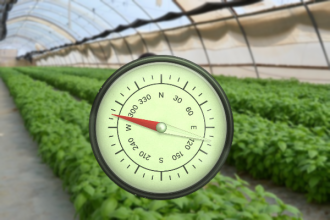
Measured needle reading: 285,°
